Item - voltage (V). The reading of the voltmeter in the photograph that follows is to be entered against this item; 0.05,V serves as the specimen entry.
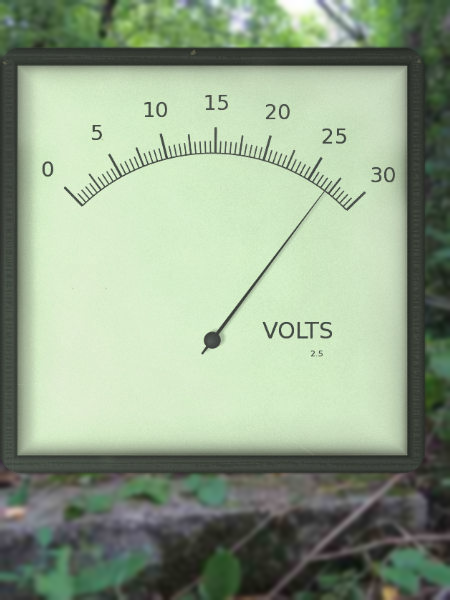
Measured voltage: 27,V
